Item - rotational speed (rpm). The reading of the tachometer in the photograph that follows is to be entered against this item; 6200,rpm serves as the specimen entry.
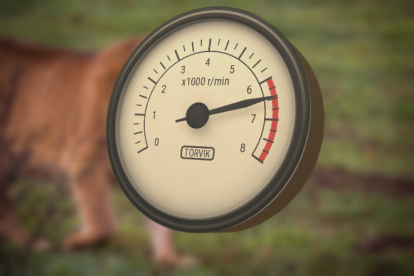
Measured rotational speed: 6500,rpm
